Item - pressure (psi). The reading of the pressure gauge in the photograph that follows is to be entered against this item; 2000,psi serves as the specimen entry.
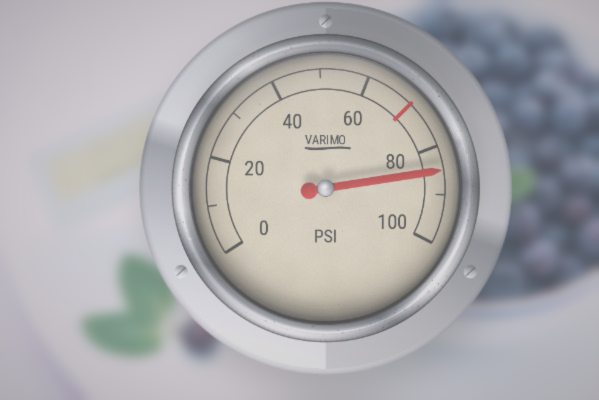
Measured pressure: 85,psi
